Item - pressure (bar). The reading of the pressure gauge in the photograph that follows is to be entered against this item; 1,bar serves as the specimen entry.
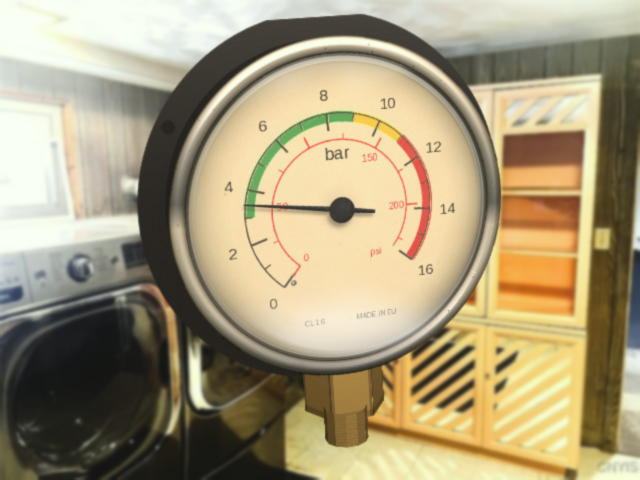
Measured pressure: 3.5,bar
